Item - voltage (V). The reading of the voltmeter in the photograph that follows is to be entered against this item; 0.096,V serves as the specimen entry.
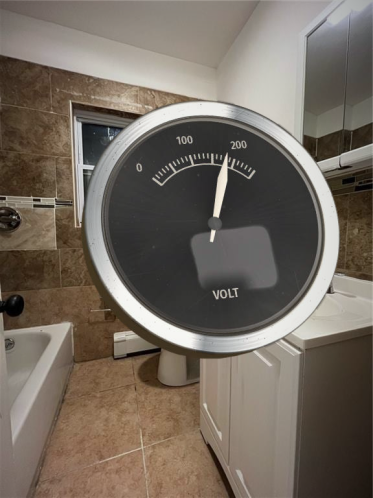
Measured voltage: 180,V
